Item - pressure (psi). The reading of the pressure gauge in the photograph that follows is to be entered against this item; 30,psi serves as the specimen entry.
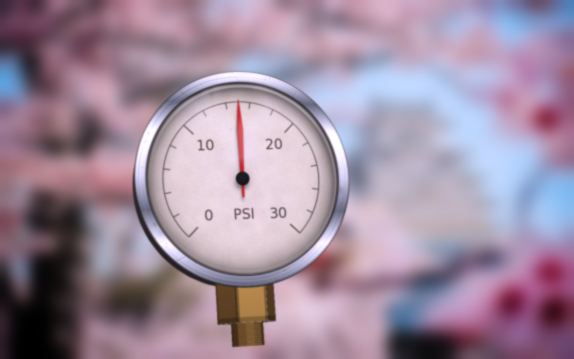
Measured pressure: 15,psi
